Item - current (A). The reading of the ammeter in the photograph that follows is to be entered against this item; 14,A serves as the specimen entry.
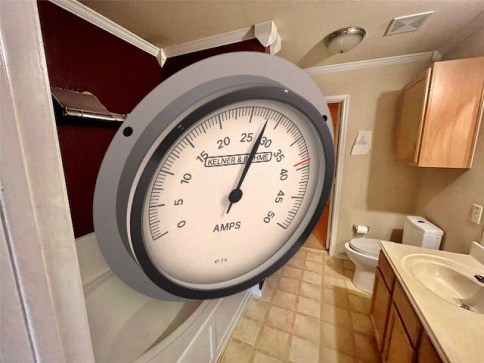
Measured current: 27.5,A
